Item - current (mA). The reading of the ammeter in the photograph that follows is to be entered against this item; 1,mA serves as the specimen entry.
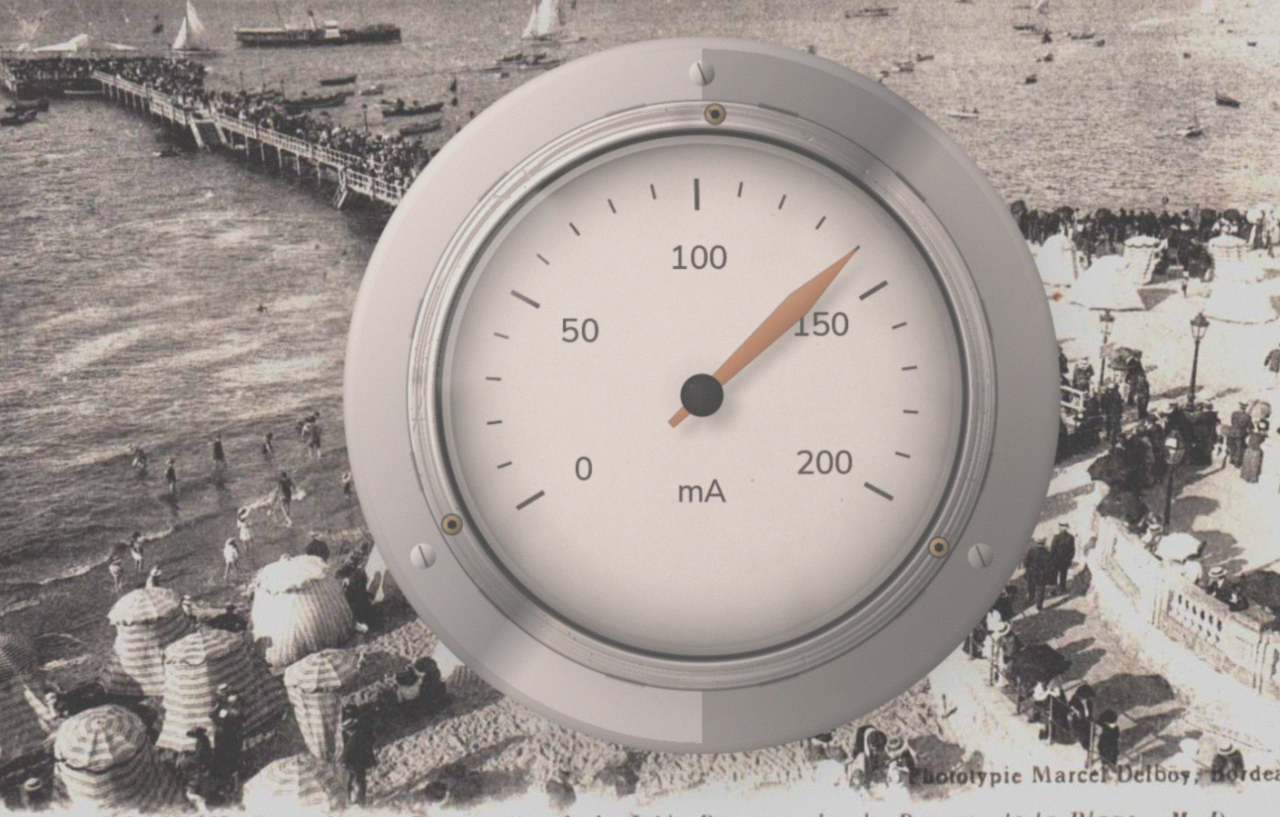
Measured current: 140,mA
